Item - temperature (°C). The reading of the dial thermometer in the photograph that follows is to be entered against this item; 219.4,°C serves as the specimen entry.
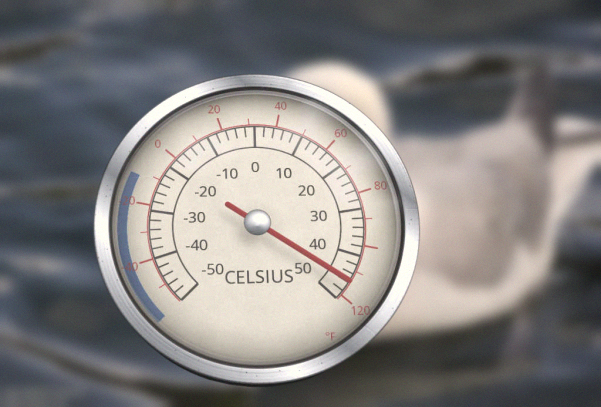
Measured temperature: 46,°C
